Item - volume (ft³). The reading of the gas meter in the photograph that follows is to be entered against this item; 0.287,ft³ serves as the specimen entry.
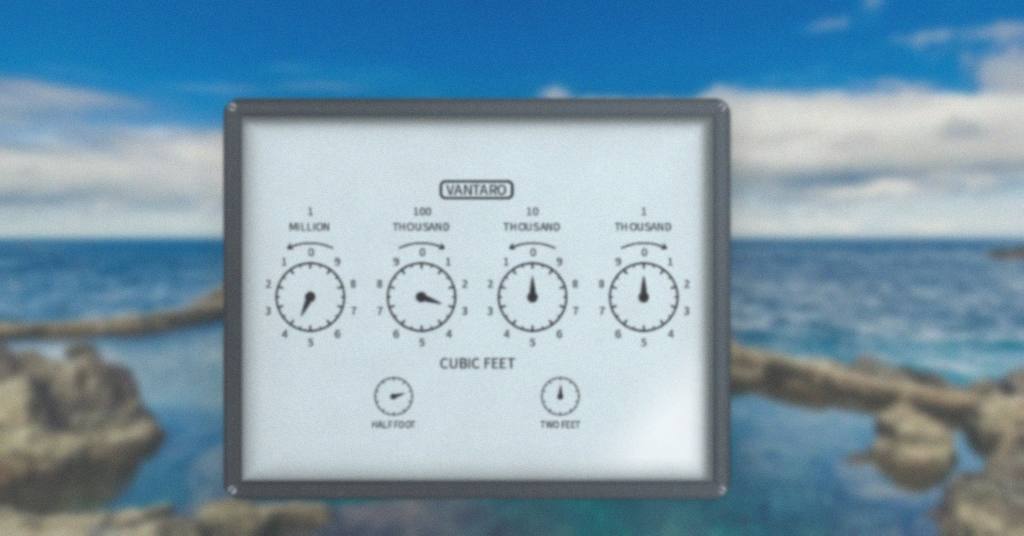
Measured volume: 430000,ft³
